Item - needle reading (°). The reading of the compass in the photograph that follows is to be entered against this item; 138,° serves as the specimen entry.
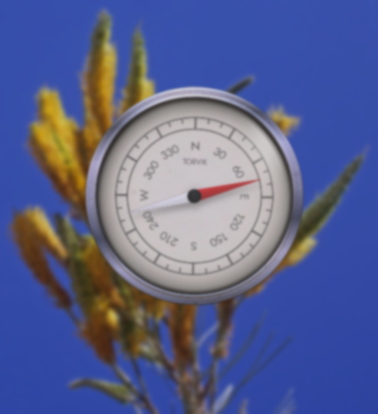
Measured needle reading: 75,°
